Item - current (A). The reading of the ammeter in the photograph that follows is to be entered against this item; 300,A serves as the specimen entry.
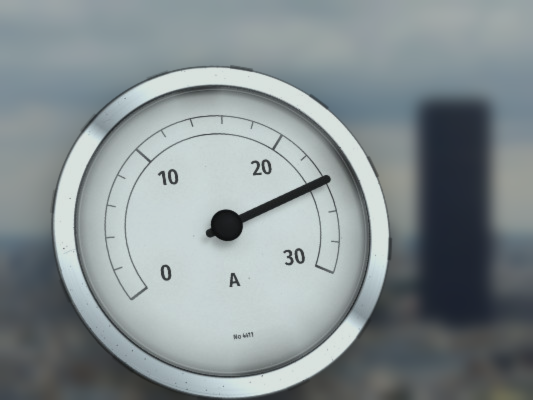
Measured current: 24,A
